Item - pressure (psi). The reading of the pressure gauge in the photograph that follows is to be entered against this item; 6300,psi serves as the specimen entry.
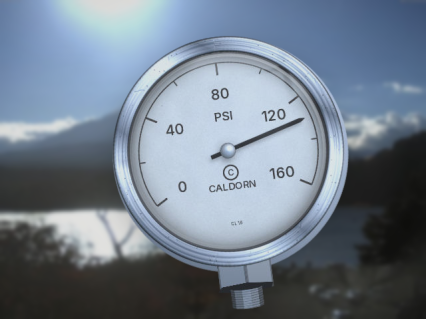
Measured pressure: 130,psi
